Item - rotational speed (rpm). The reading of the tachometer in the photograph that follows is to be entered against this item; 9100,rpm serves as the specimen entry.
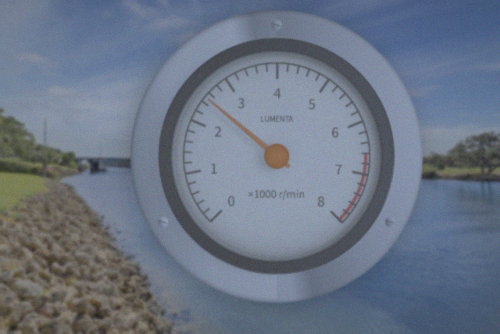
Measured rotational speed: 2500,rpm
